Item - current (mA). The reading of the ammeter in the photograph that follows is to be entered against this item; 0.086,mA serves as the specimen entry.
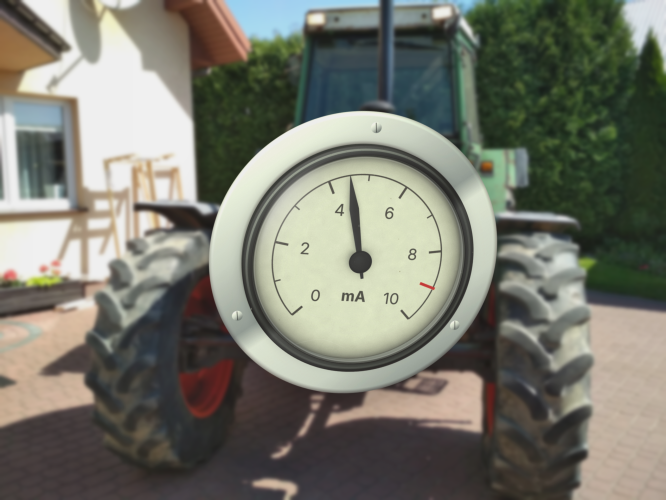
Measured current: 4.5,mA
